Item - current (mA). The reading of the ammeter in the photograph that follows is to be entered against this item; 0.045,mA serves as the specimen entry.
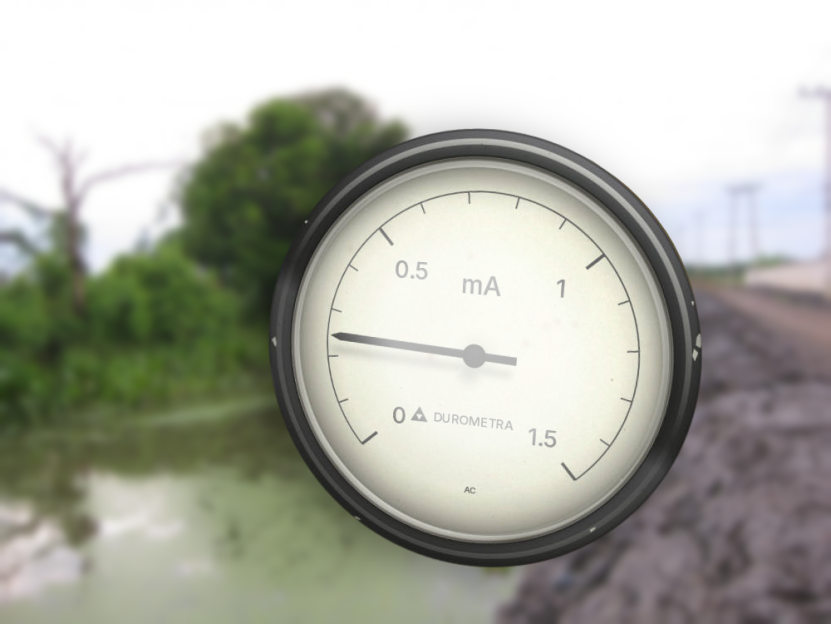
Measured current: 0.25,mA
